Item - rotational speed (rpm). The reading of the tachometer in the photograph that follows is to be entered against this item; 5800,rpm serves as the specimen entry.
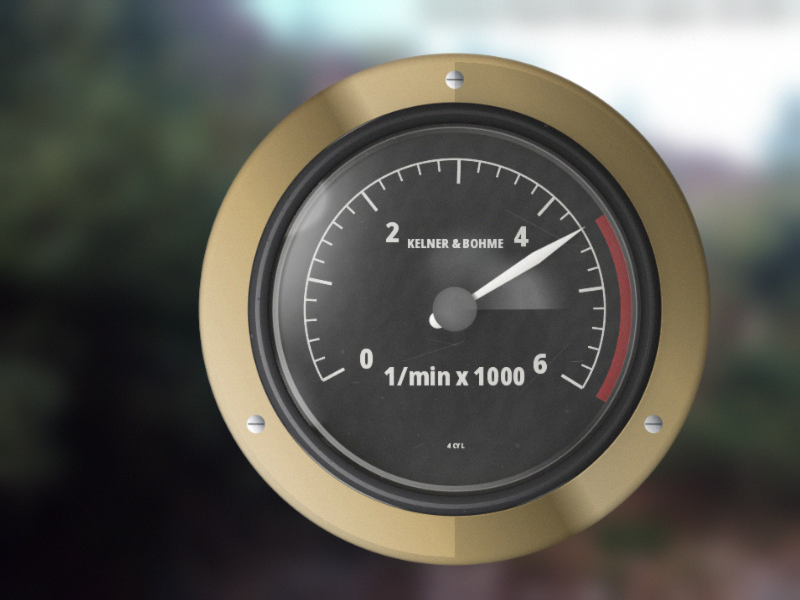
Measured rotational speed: 4400,rpm
